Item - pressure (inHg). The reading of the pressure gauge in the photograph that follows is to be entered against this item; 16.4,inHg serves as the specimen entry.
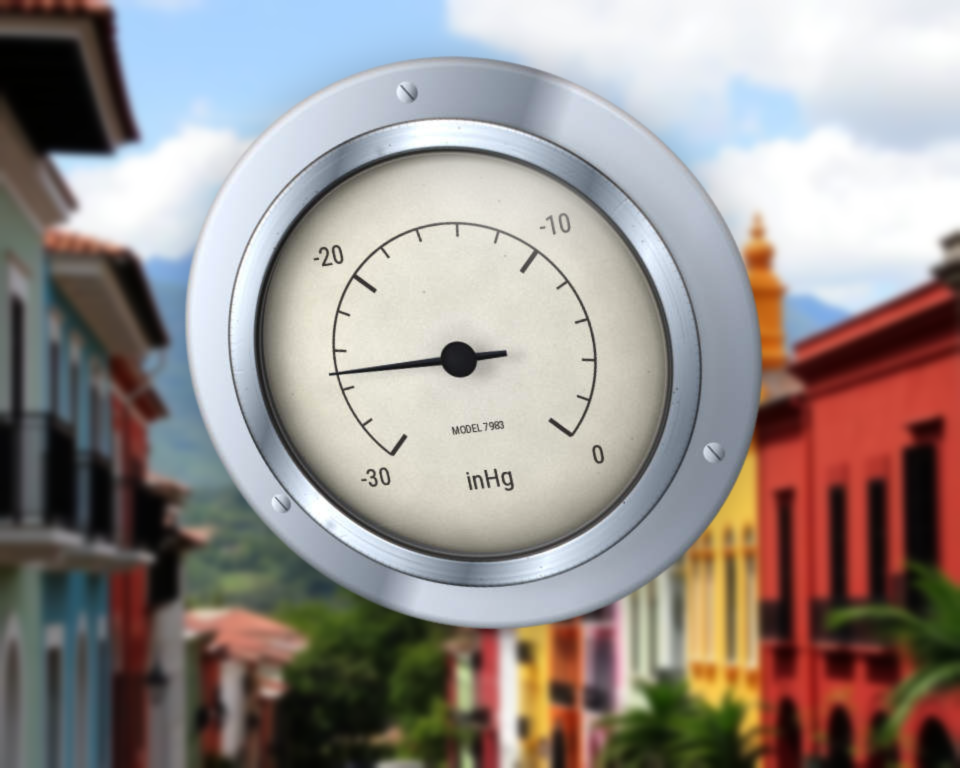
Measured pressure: -25,inHg
